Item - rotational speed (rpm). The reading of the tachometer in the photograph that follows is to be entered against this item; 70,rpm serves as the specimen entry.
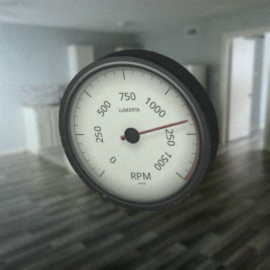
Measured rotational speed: 1175,rpm
